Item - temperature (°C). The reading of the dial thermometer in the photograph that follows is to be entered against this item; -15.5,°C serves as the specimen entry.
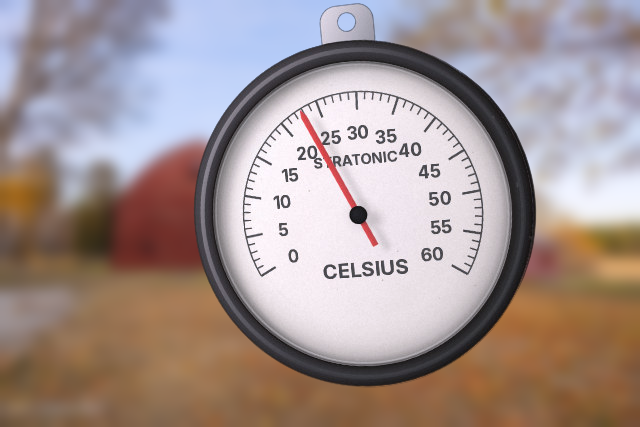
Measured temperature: 23,°C
